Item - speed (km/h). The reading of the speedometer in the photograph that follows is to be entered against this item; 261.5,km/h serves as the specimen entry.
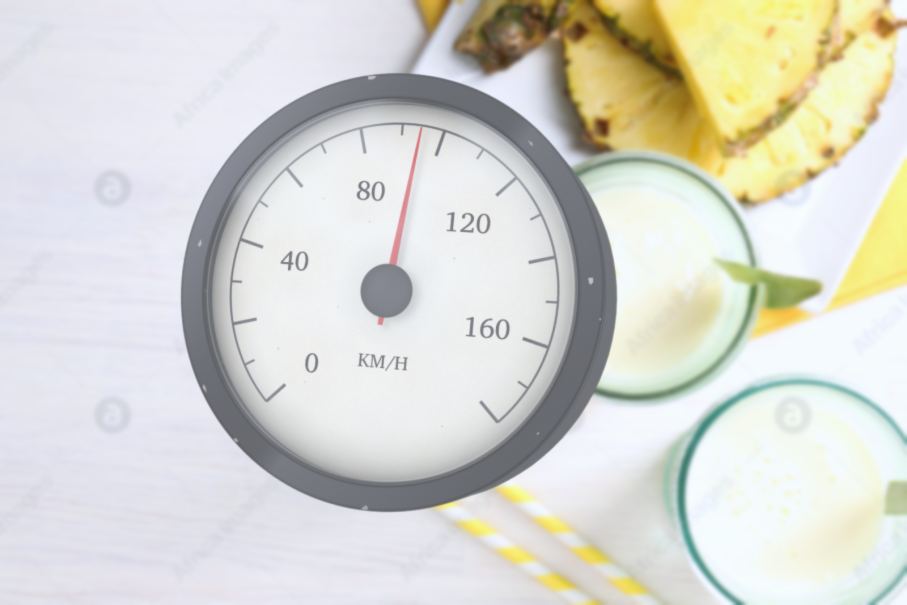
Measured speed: 95,km/h
